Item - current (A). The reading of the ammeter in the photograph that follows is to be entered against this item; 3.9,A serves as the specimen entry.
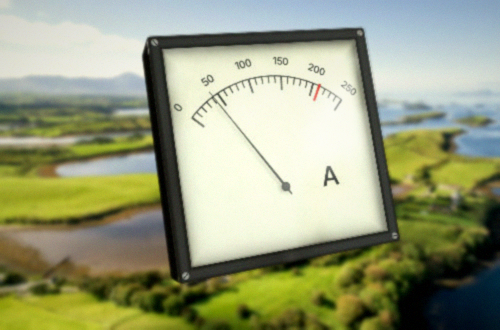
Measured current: 40,A
